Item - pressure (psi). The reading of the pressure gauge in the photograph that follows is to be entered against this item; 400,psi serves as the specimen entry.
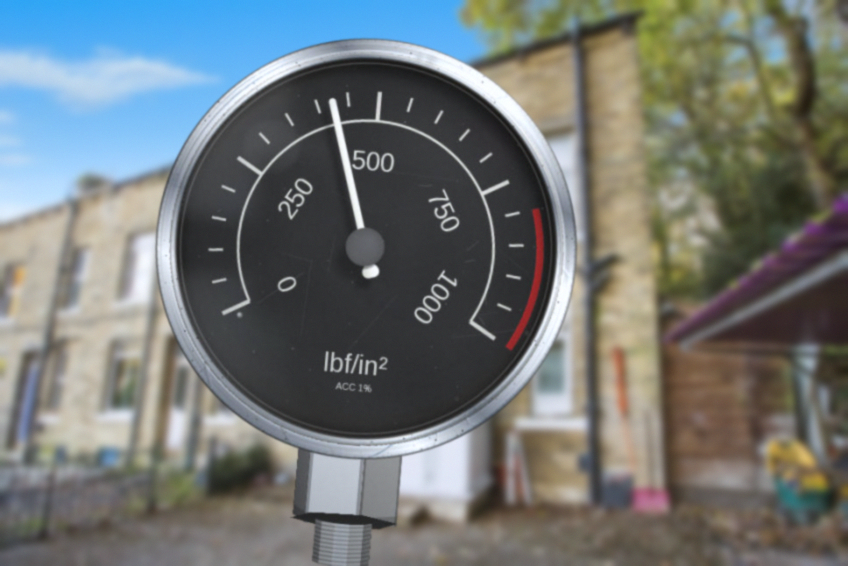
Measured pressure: 425,psi
